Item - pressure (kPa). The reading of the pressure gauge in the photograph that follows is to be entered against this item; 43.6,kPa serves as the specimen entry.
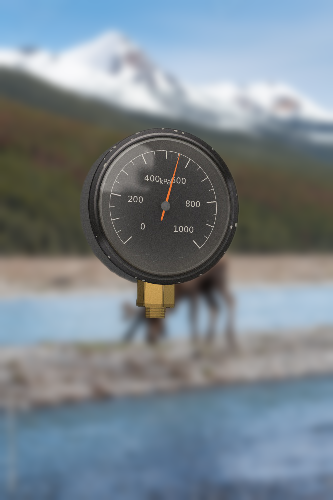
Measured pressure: 550,kPa
